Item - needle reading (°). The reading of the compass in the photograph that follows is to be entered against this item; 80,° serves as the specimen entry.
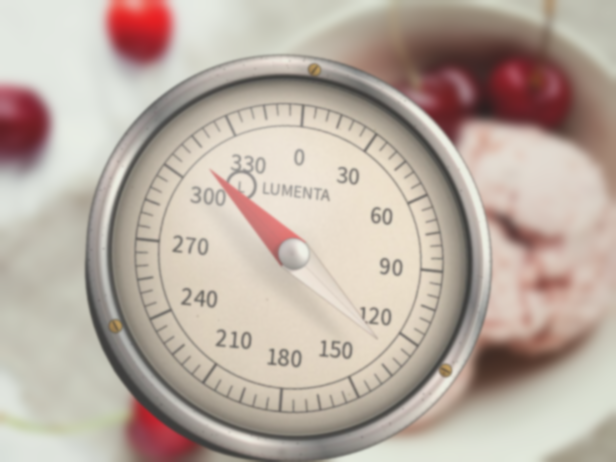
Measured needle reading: 310,°
